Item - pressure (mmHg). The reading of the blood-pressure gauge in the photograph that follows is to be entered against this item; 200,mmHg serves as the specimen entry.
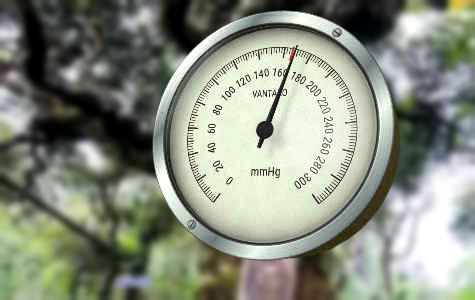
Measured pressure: 170,mmHg
